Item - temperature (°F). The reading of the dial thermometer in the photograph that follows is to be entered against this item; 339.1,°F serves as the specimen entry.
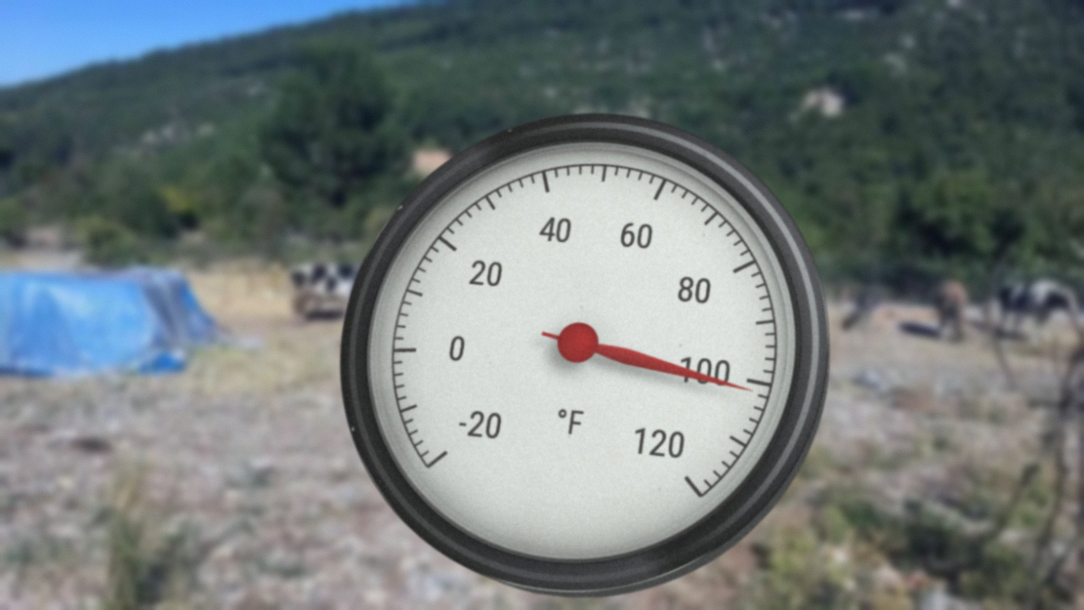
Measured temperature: 102,°F
